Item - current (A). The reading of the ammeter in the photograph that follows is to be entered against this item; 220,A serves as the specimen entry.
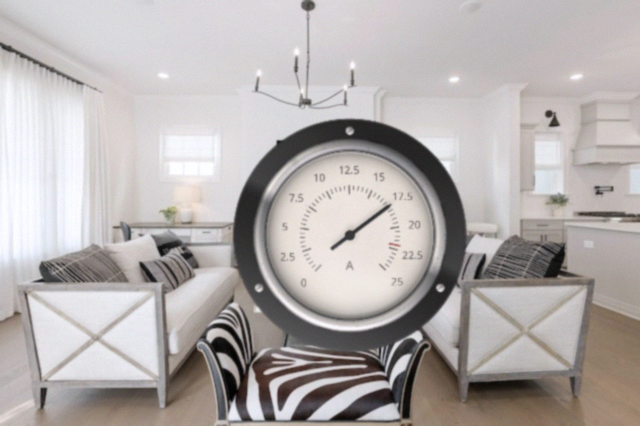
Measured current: 17.5,A
